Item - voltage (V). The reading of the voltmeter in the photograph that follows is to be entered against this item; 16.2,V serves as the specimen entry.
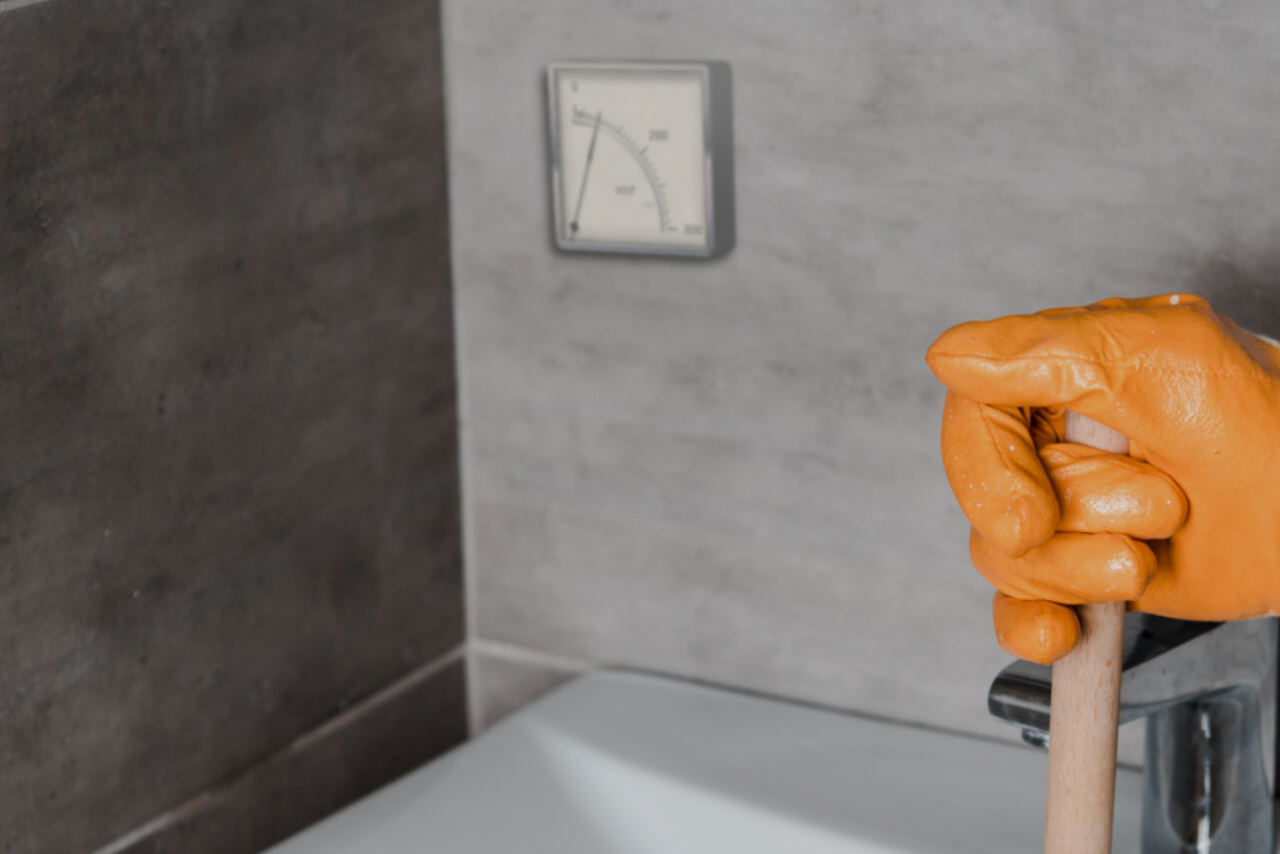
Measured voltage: 100,V
